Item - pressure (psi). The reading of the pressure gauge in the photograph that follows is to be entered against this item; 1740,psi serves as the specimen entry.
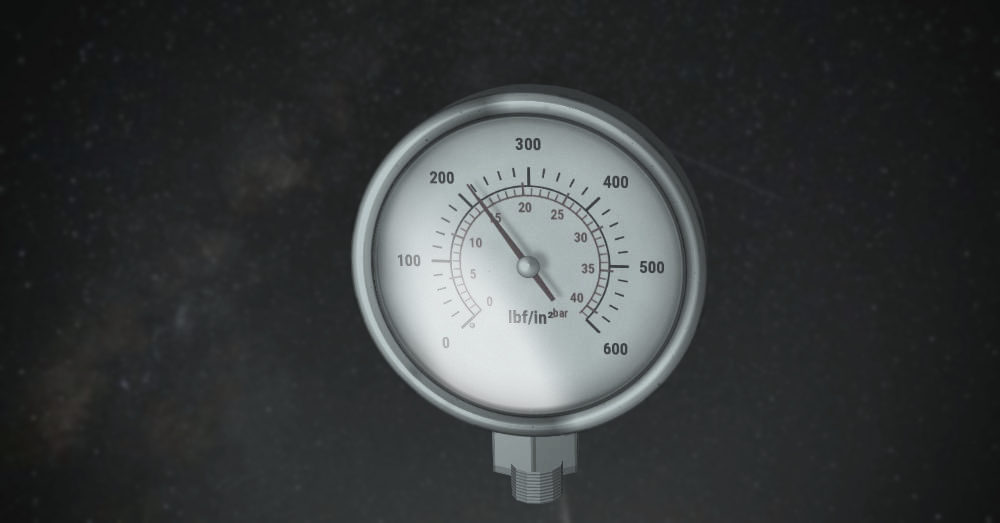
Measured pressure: 220,psi
